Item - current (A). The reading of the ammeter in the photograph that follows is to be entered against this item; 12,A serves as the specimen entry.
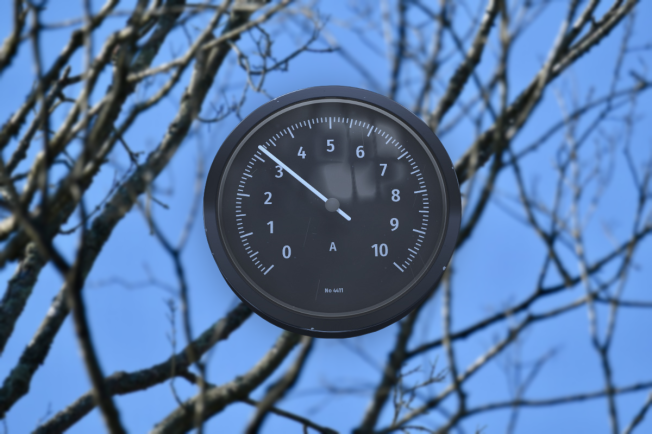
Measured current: 3.2,A
